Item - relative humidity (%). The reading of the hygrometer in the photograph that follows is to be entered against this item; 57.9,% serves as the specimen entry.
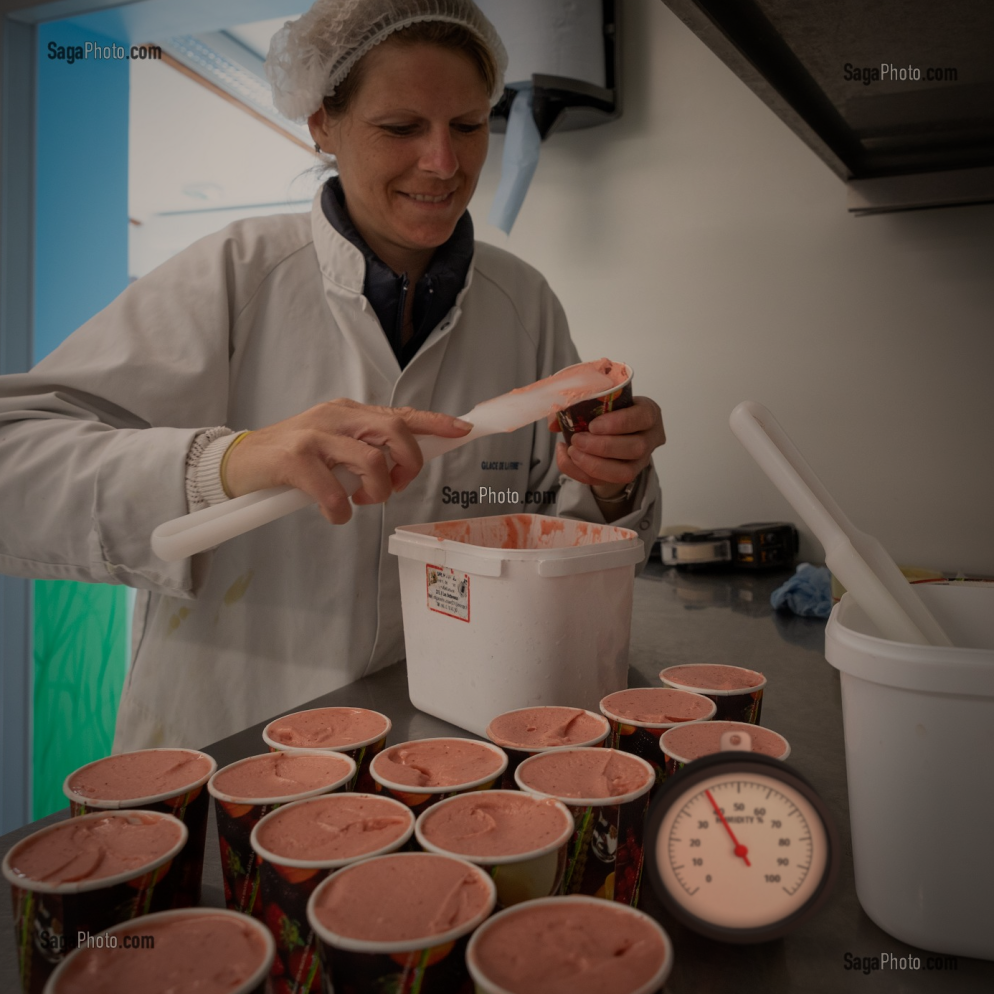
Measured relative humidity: 40,%
